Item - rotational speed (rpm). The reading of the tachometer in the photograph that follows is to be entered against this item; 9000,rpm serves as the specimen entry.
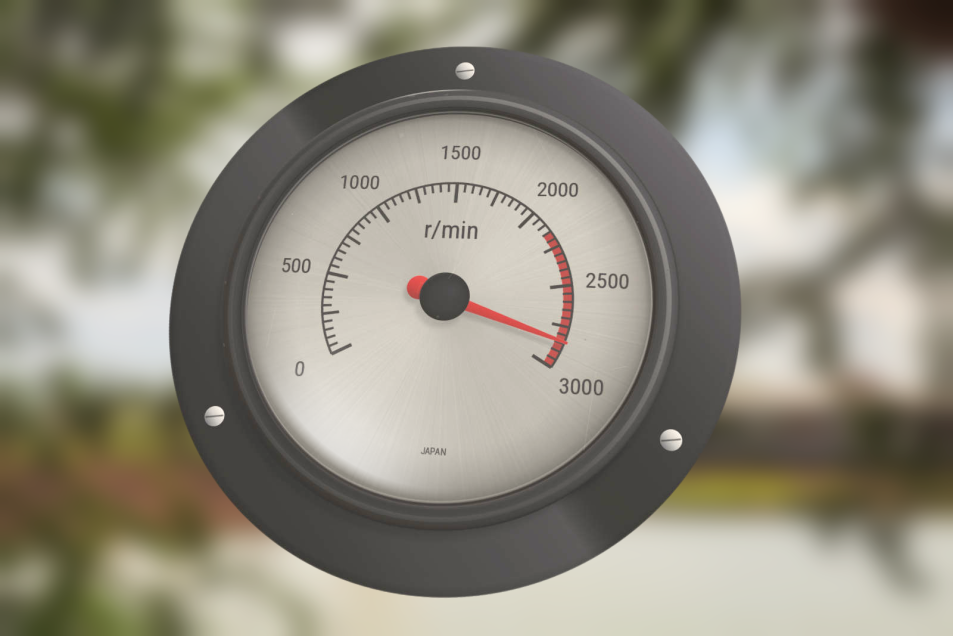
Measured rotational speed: 2850,rpm
